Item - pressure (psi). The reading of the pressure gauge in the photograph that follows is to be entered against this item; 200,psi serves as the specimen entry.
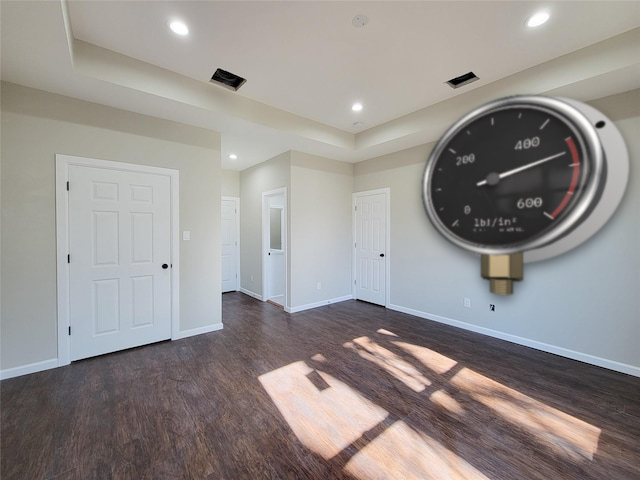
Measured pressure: 475,psi
